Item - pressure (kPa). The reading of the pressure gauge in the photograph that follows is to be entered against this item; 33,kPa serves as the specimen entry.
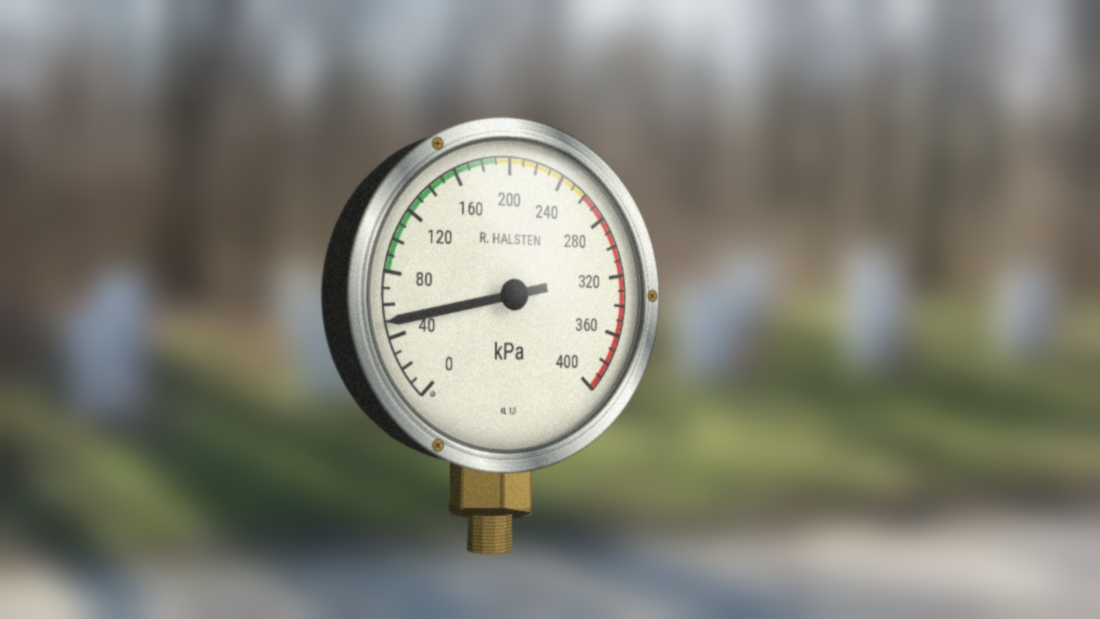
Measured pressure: 50,kPa
